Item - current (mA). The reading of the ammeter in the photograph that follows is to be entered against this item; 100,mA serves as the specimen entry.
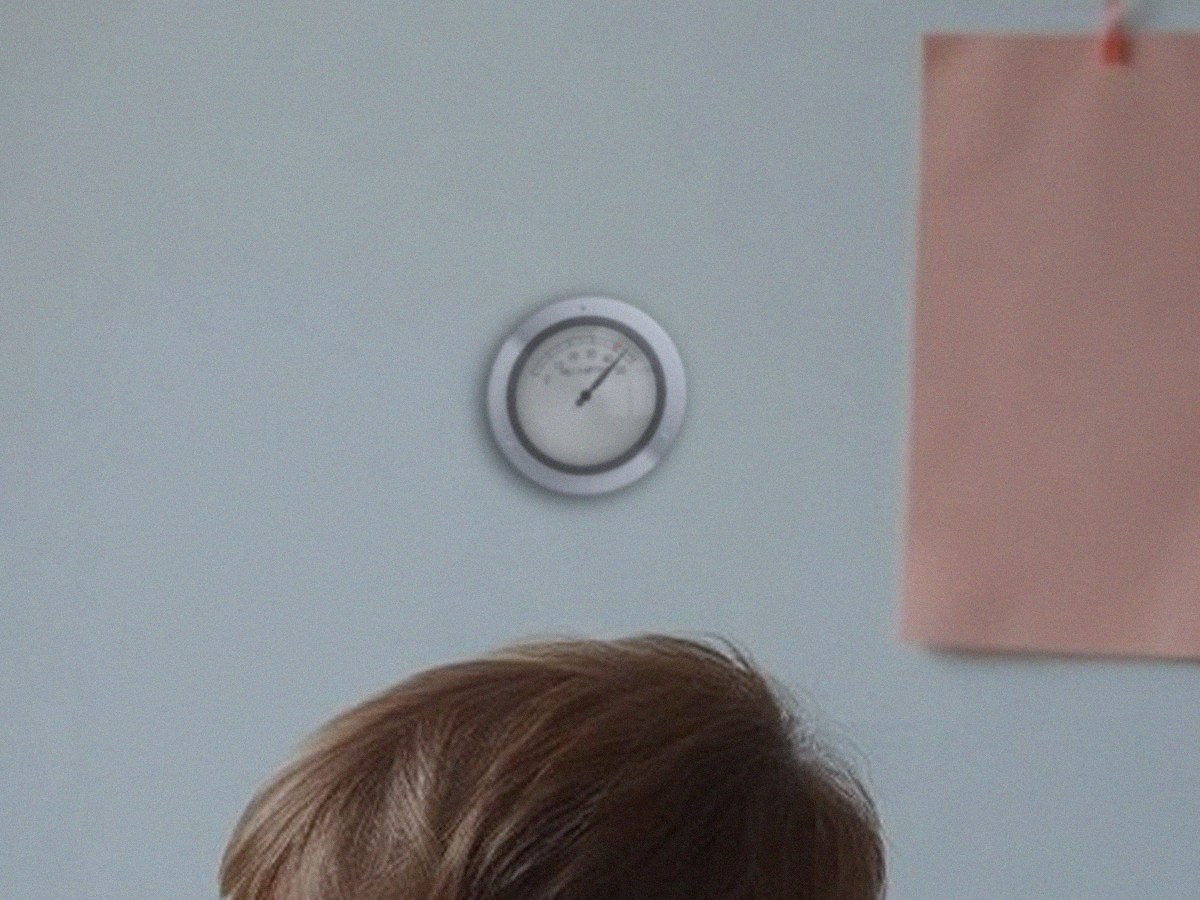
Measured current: 45,mA
